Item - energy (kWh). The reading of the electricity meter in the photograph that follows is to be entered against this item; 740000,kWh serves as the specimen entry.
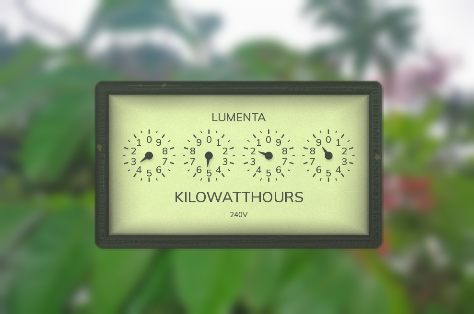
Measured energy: 3519,kWh
